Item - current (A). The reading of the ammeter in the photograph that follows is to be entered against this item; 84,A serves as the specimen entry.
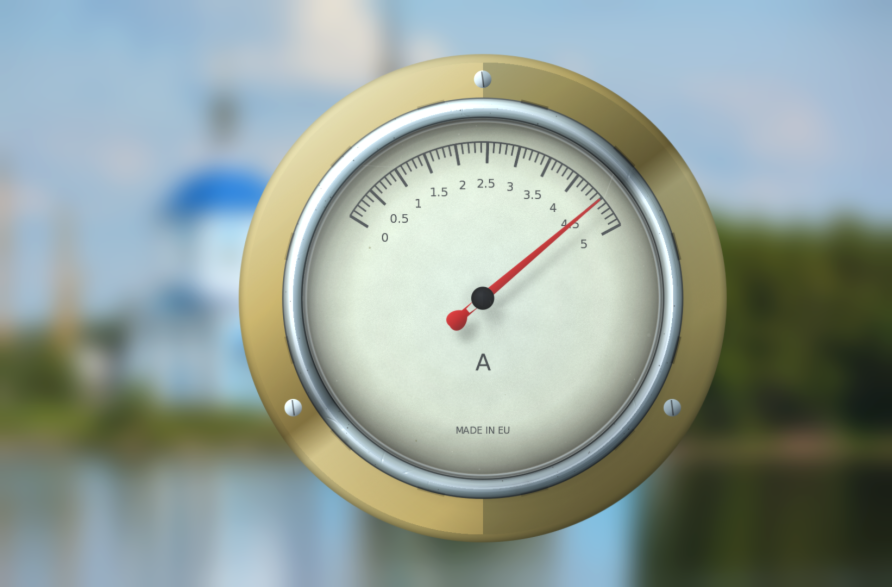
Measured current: 4.5,A
